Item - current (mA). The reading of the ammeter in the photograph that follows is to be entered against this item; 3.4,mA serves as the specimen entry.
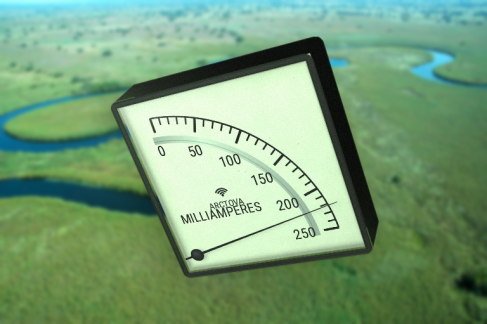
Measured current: 220,mA
